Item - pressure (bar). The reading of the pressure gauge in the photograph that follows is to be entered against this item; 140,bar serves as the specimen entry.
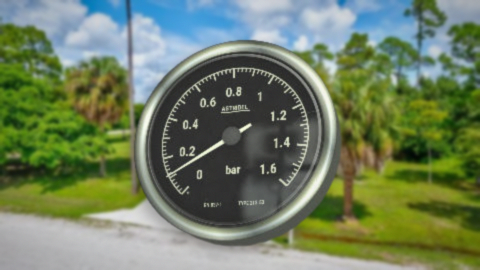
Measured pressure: 0.1,bar
